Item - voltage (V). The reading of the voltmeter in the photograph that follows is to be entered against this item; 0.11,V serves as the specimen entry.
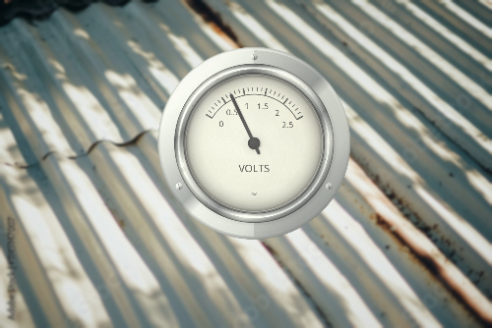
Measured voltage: 0.7,V
